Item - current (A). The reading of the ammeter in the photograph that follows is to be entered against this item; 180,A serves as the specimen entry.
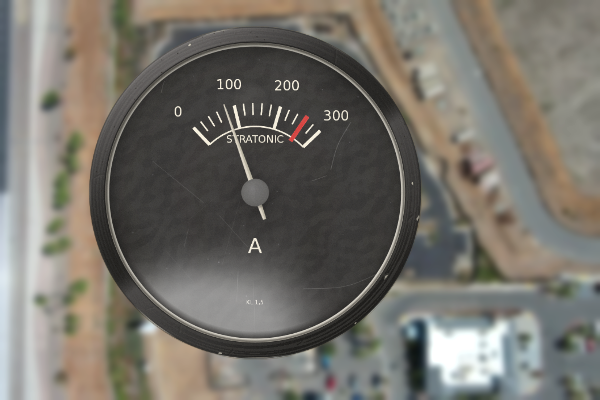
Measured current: 80,A
